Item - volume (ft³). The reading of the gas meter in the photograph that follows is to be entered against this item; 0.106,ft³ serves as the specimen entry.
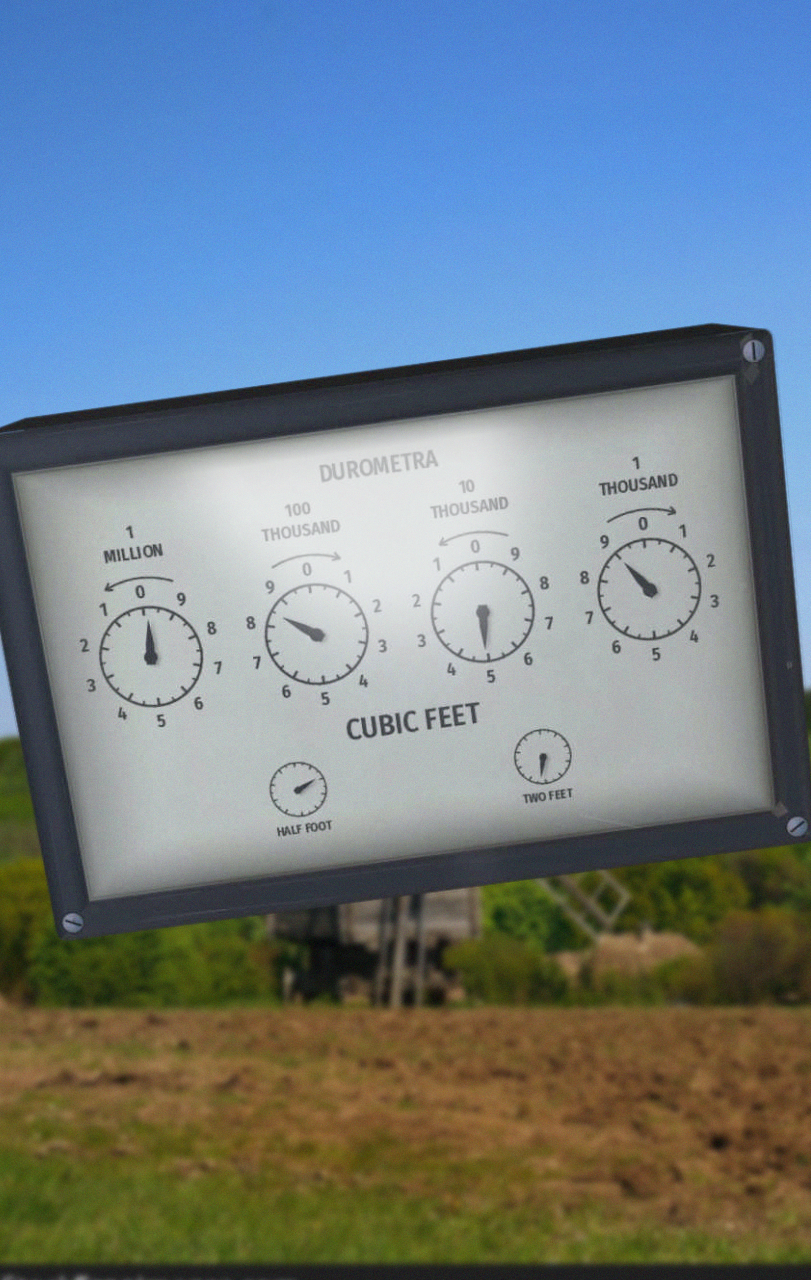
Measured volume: 984900,ft³
